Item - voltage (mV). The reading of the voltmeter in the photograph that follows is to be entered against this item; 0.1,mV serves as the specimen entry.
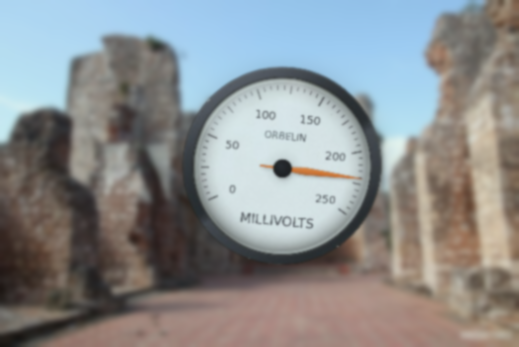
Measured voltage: 220,mV
